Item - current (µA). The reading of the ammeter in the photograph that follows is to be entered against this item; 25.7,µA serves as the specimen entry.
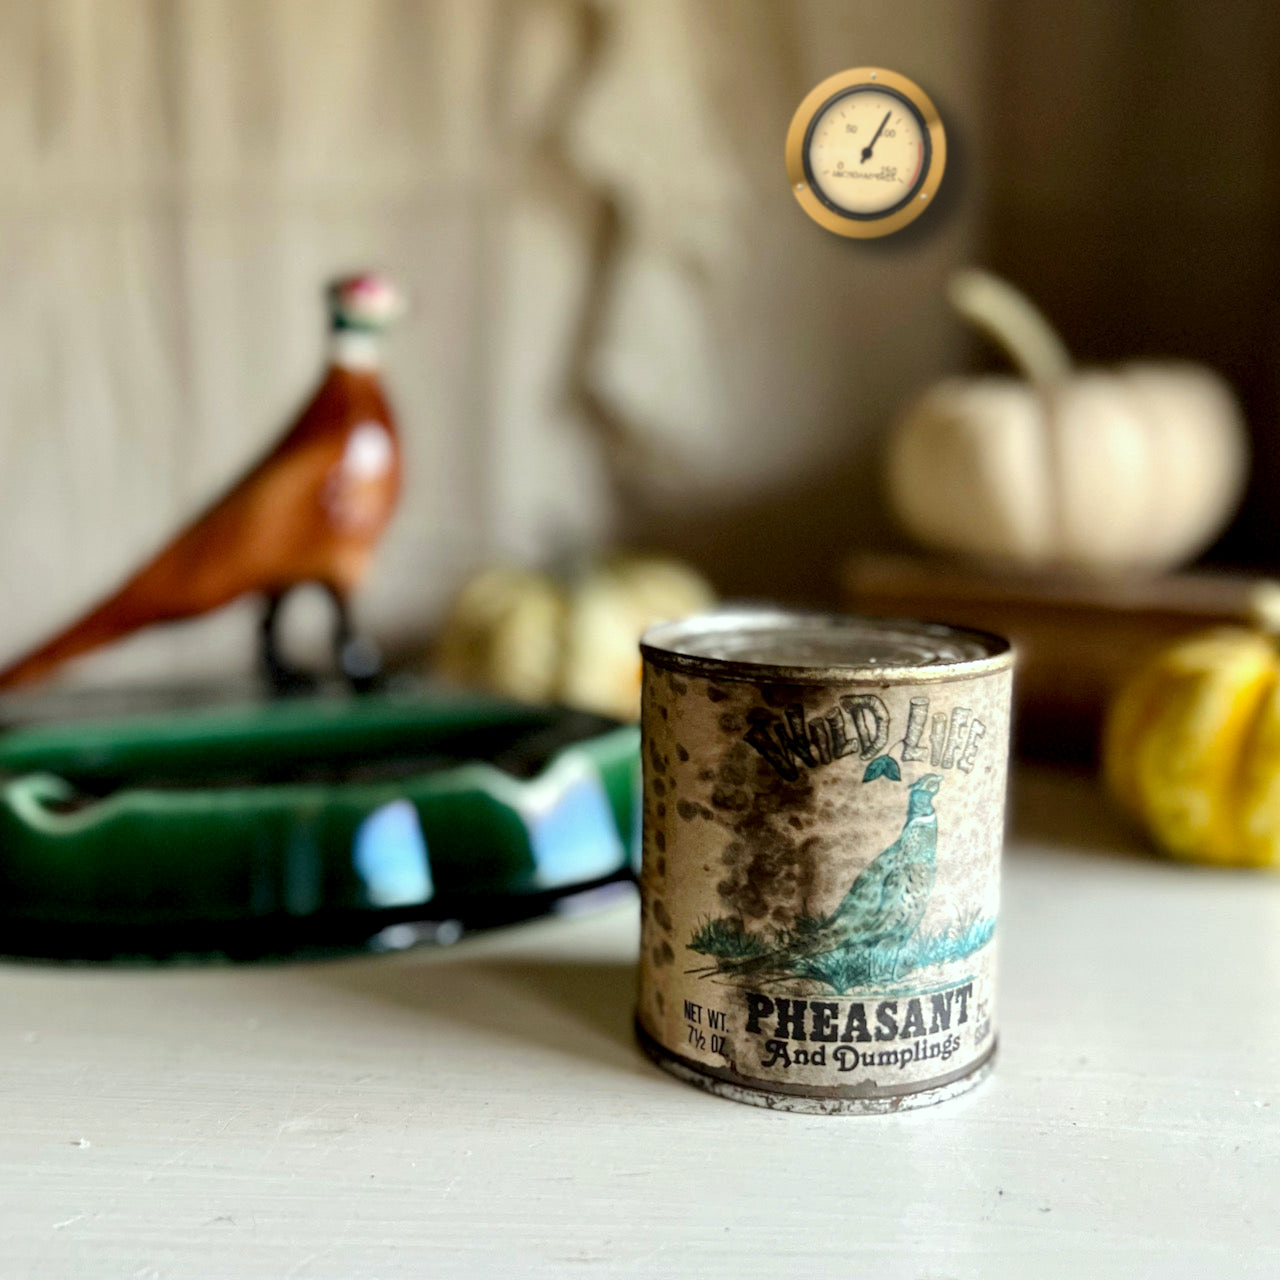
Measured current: 90,µA
